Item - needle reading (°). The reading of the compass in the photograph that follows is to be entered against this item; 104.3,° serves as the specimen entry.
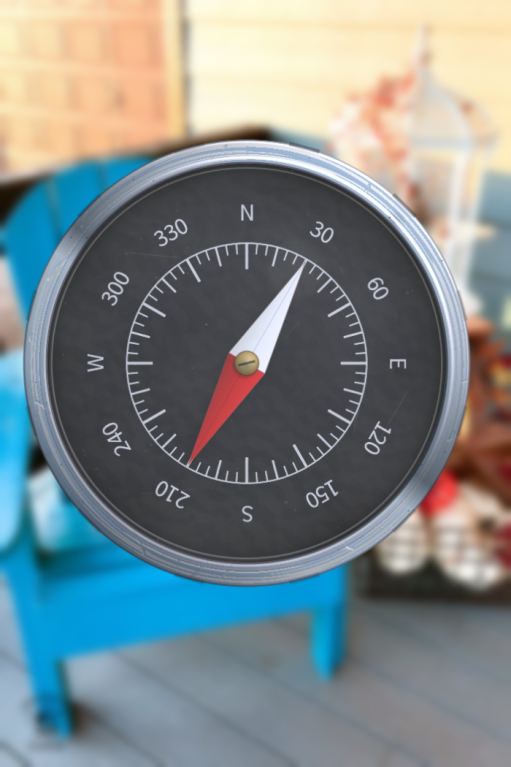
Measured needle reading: 210,°
